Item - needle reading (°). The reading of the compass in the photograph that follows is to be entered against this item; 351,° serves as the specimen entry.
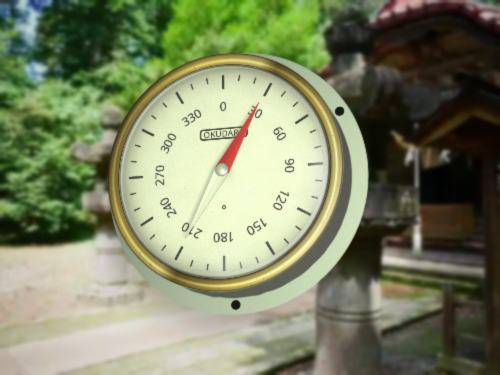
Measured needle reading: 30,°
